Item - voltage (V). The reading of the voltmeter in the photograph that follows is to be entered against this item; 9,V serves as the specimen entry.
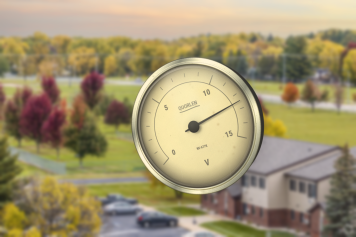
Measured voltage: 12.5,V
